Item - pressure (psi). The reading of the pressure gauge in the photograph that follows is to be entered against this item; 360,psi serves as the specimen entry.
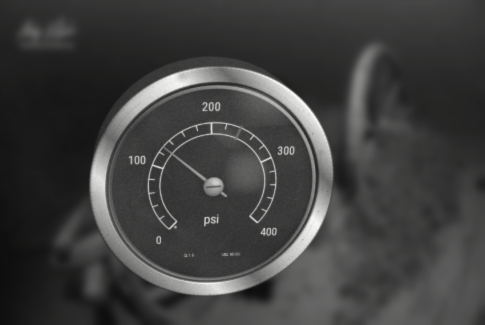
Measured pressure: 130,psi
